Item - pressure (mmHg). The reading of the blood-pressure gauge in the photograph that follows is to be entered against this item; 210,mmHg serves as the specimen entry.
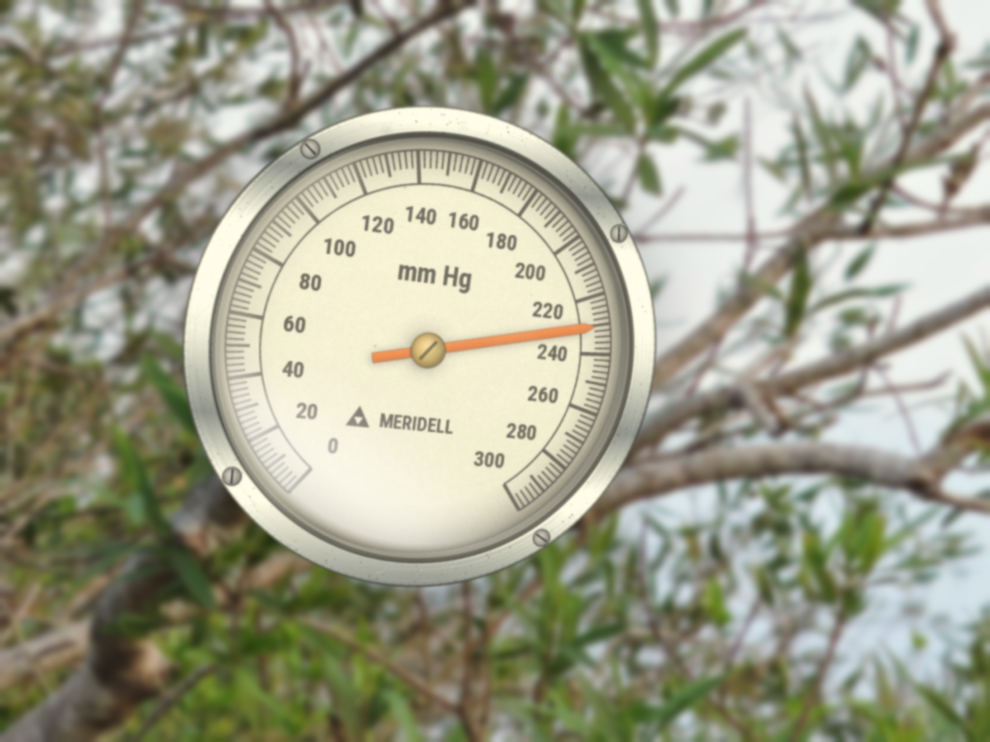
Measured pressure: 230,mmHg
